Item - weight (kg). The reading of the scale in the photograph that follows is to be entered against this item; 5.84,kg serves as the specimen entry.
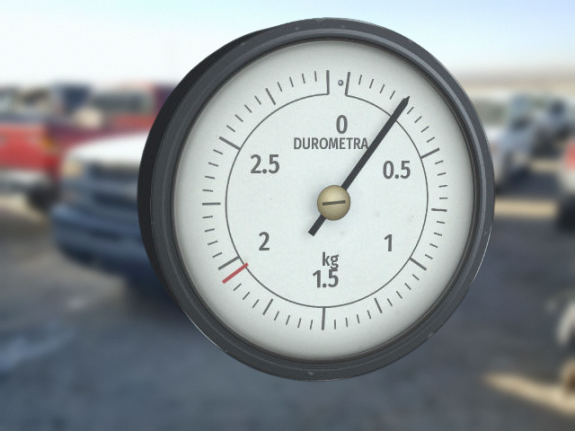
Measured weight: 0.25,kg
